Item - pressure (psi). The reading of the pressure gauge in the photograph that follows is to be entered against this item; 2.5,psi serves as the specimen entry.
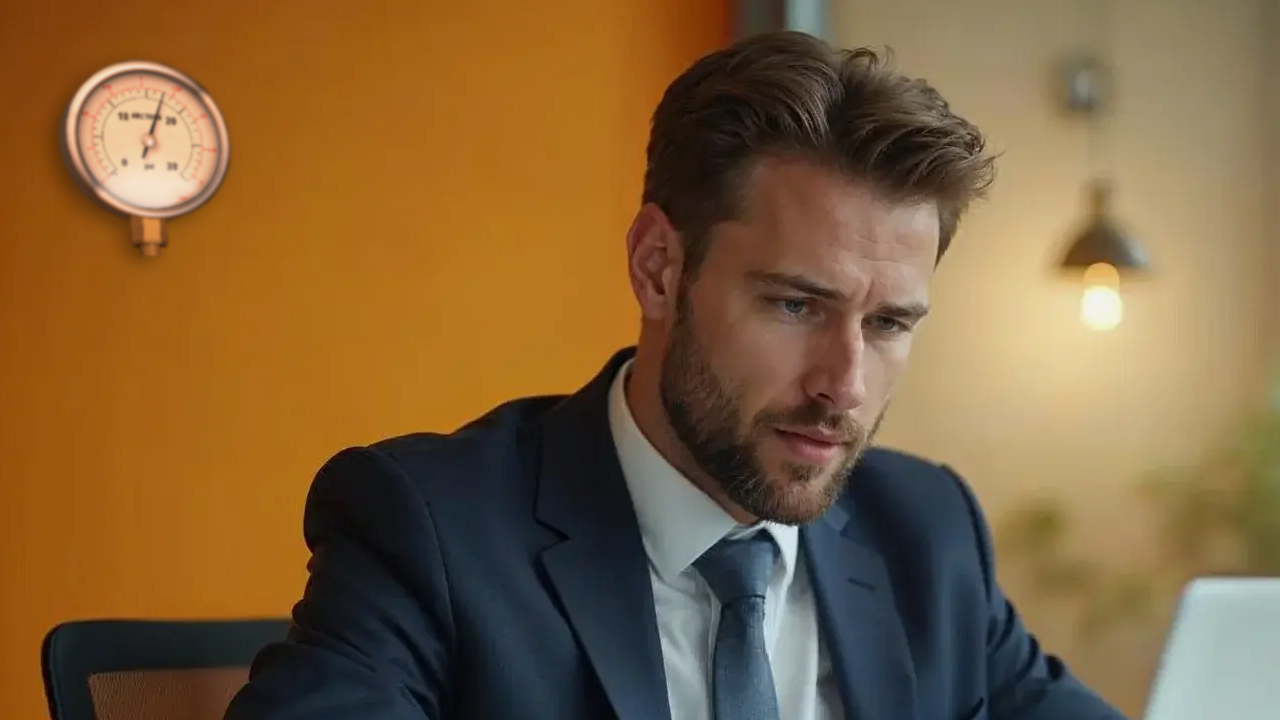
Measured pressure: 17,psi
